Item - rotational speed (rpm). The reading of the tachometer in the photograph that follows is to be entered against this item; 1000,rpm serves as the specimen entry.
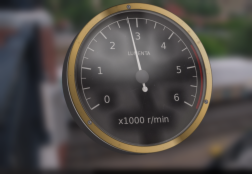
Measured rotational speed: 2750,rpm
